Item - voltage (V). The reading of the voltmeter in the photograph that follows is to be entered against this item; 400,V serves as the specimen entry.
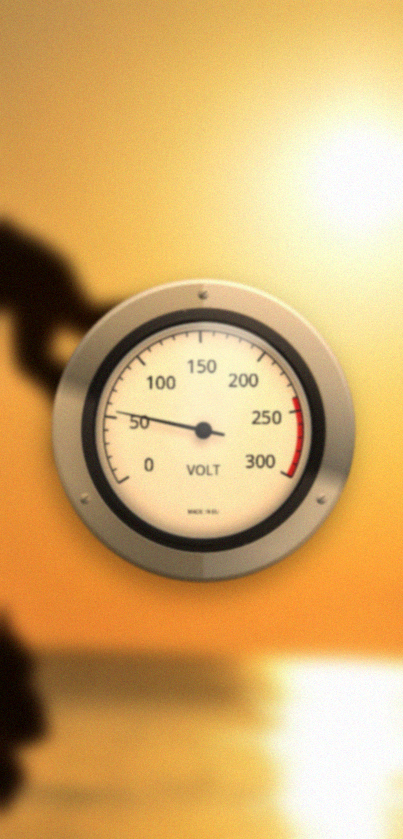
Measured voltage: 55,V
